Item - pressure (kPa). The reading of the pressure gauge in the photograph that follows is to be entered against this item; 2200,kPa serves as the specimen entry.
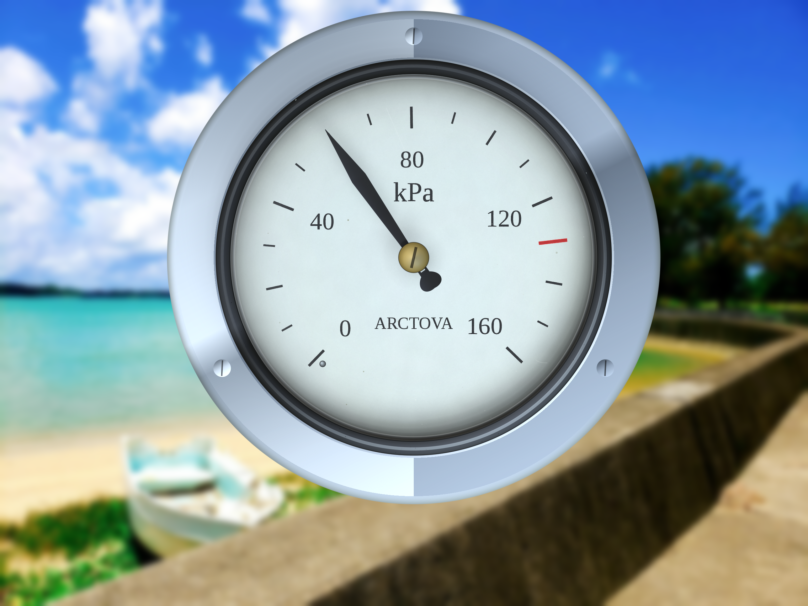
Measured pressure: 60,kPa
